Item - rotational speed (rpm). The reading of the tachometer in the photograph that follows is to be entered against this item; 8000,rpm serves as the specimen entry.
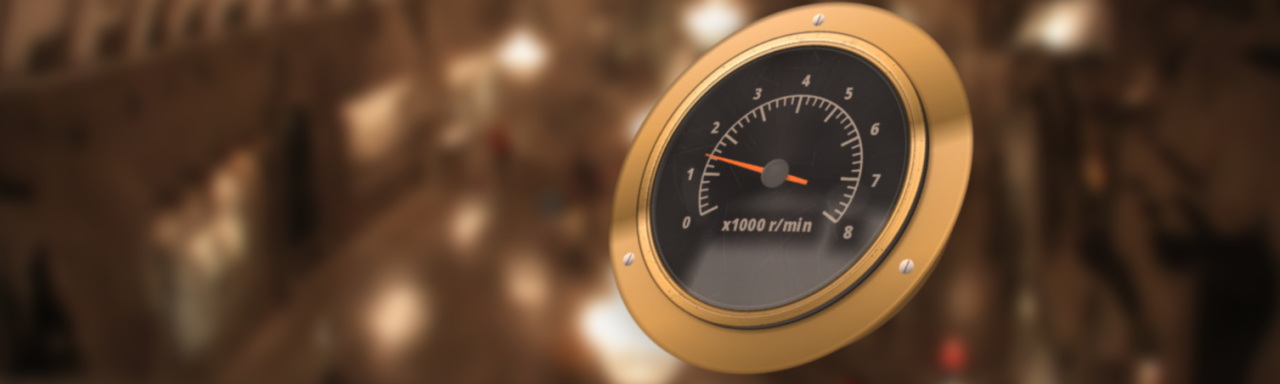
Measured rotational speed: 1400,rpm
